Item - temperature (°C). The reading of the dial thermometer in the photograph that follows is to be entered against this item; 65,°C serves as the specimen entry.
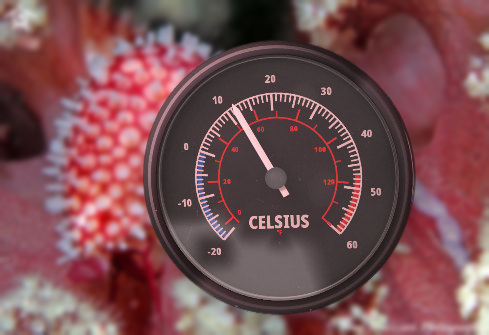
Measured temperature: 12,°C
